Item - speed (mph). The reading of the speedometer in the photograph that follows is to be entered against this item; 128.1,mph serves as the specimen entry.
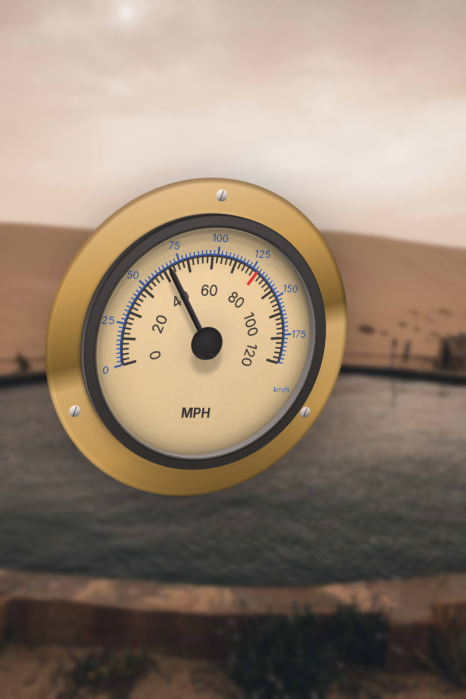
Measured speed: 42,mph
